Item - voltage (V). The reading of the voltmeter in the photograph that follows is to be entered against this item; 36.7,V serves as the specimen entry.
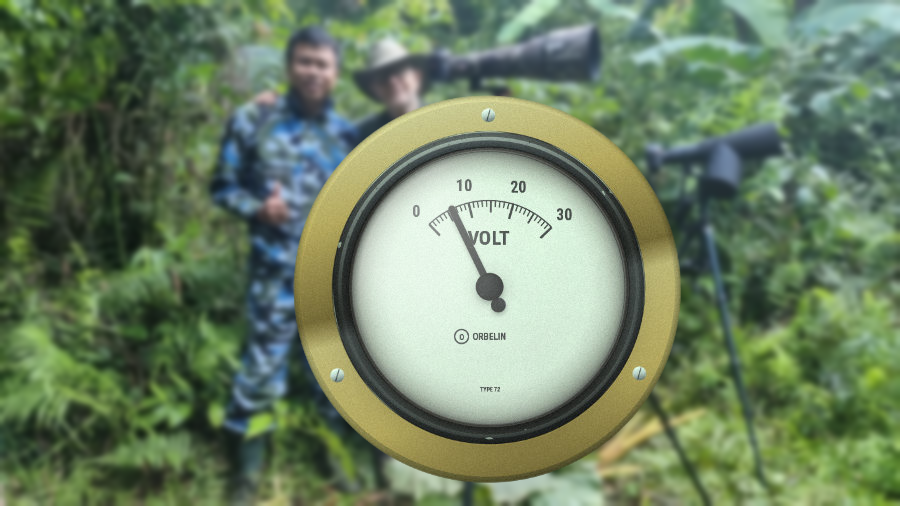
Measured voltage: 6,V
